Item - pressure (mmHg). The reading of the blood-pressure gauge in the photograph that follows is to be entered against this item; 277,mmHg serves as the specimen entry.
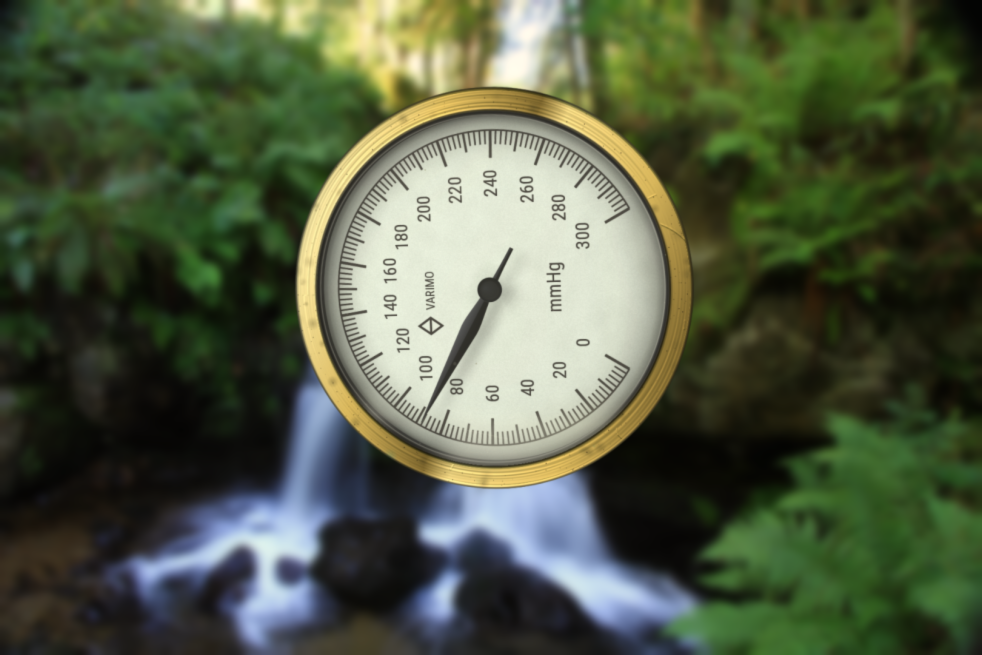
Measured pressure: 88,mmHg
